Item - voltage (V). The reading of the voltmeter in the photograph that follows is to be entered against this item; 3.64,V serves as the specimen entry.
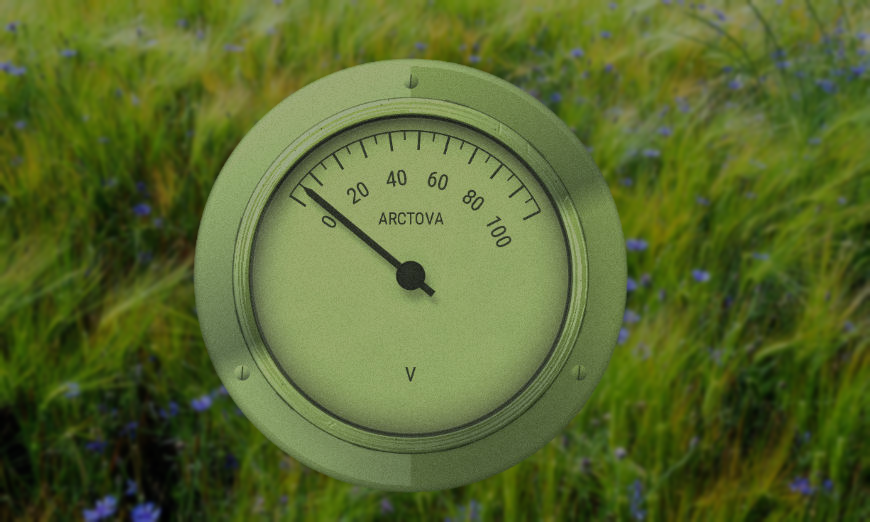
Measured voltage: 5,V
